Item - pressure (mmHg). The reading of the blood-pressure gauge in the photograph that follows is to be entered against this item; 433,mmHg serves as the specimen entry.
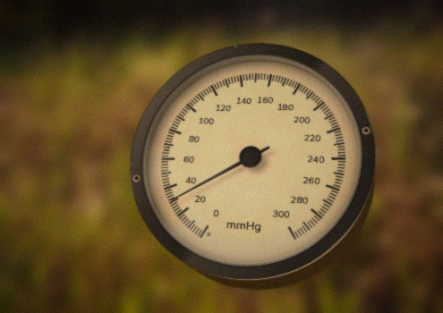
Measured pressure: 30,mmHg
